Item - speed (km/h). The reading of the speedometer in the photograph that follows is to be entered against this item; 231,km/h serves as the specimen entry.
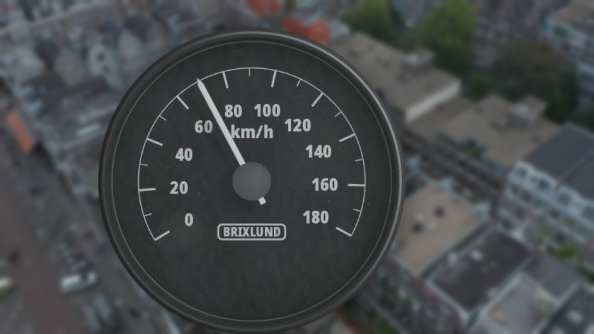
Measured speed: 70,km/h
